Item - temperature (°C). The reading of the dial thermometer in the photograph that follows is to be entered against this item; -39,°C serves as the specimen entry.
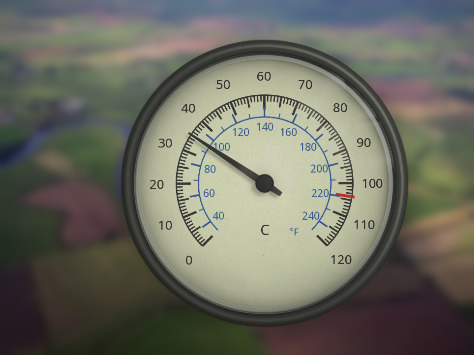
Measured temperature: 35,°C
